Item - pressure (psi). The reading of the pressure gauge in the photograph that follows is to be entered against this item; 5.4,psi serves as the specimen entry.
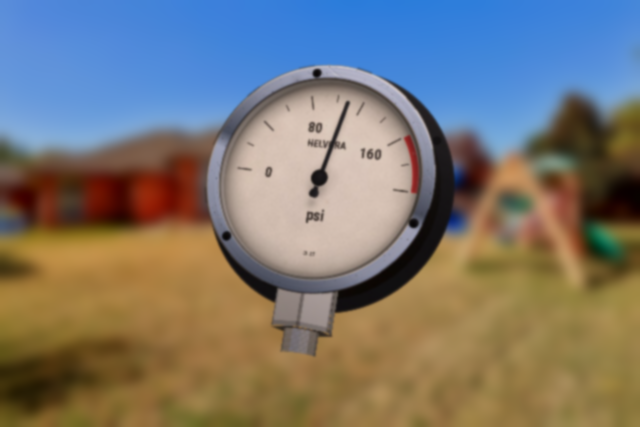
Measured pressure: 110,psi
